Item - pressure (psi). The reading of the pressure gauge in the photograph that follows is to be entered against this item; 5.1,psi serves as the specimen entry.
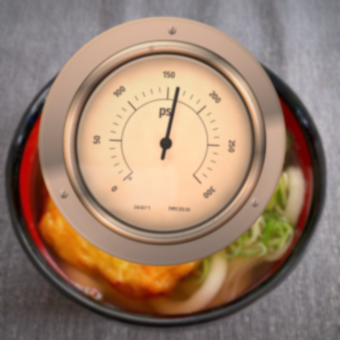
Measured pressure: 160,psi
